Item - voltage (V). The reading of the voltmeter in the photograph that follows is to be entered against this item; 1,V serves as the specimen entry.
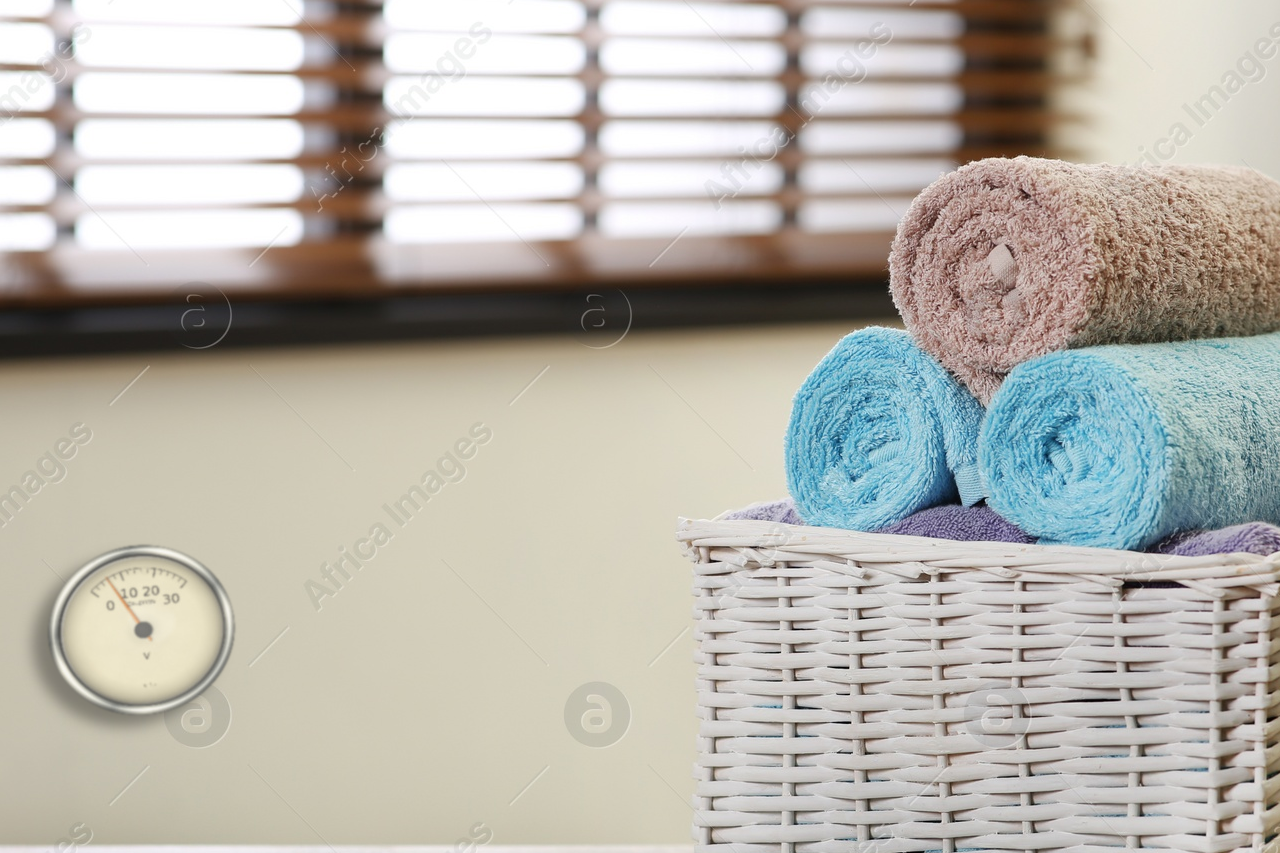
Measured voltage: 6,V
